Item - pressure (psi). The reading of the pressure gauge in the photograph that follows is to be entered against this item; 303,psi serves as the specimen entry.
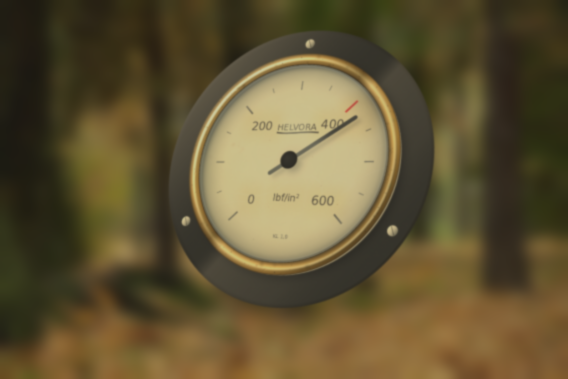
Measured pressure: 425,psi
